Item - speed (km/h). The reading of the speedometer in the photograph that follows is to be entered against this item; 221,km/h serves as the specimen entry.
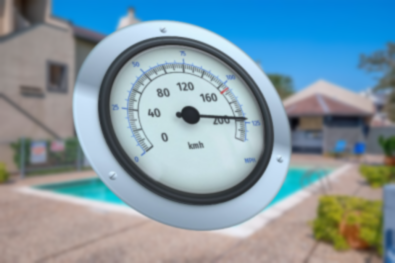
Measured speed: 200,km/h
